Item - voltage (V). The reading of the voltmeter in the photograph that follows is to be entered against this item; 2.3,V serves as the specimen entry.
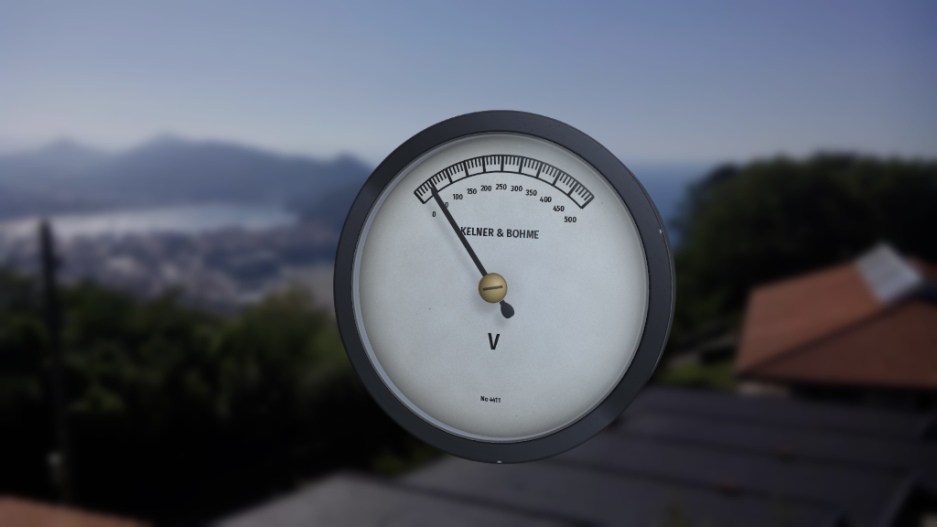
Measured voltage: 50,V
